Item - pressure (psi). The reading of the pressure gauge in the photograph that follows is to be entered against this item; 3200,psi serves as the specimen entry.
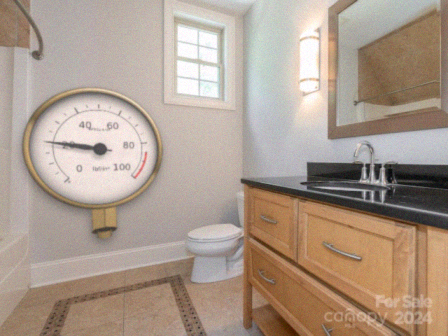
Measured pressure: 20,psi
